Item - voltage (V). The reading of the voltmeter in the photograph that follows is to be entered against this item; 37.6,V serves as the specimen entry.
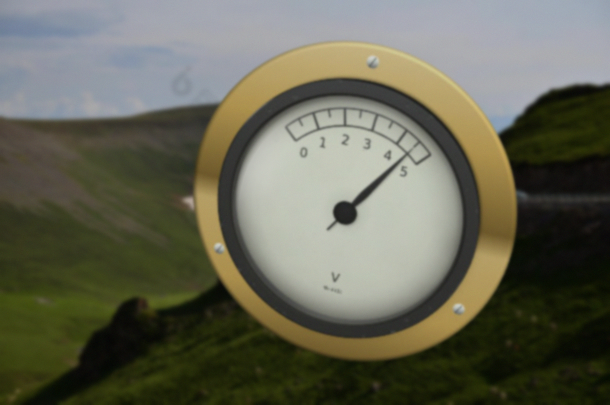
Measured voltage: 4.5,V
